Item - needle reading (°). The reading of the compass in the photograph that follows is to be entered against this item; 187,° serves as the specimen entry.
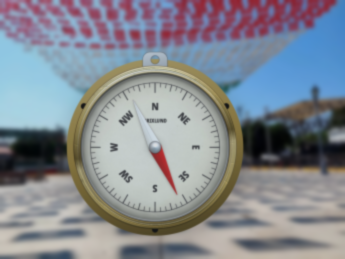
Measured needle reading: 155,°
